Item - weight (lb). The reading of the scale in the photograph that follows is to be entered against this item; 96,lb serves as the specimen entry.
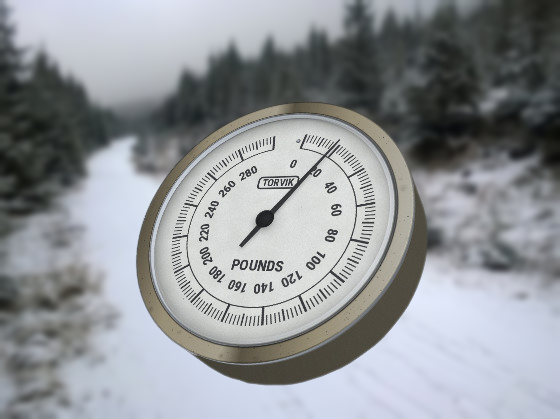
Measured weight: 20,lb
